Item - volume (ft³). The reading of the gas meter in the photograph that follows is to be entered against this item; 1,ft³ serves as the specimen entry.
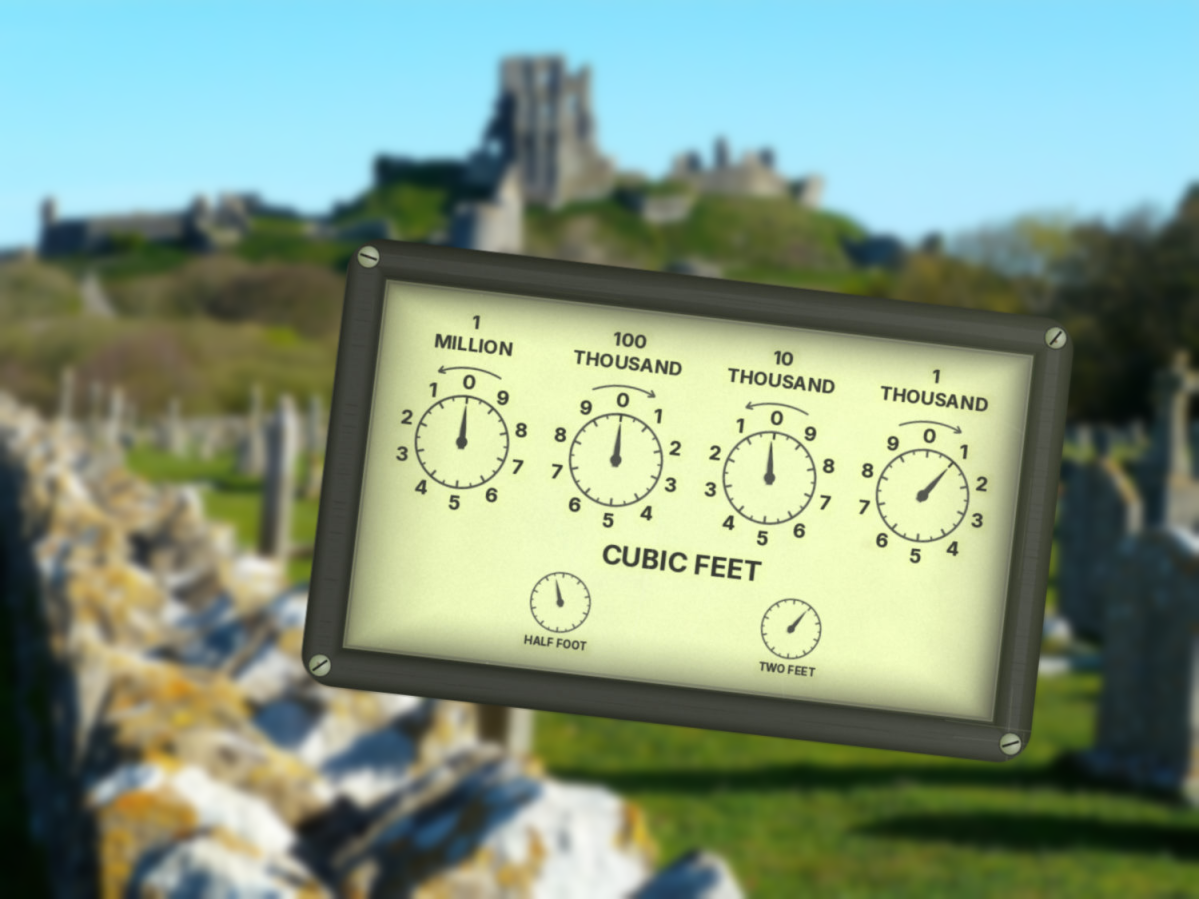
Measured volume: 100,ft³
